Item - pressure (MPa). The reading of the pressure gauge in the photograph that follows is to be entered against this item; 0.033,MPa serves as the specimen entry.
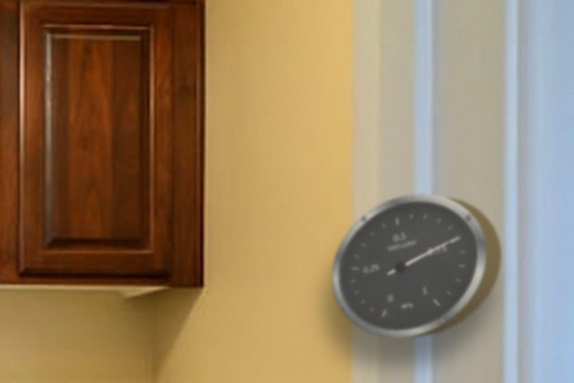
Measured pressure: 0.75,MPa
